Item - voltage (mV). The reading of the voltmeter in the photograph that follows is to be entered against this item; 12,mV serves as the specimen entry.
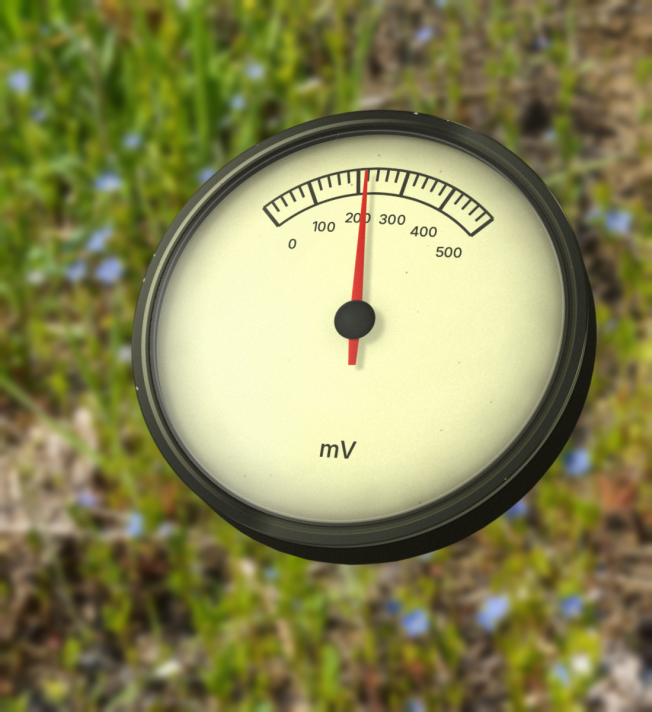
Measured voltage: 220,mV
